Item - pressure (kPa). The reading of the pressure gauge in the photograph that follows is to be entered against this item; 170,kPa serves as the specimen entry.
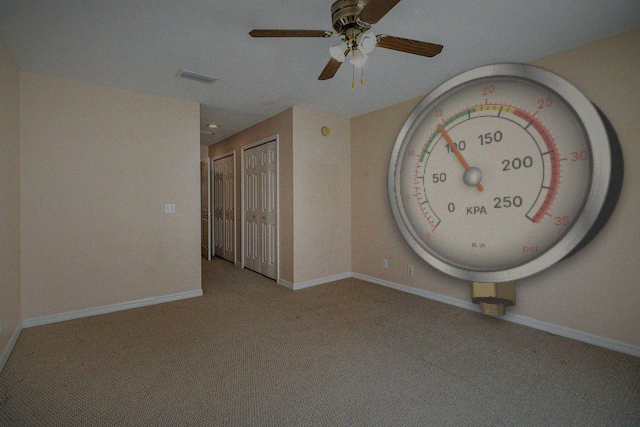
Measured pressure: 100,kPa
